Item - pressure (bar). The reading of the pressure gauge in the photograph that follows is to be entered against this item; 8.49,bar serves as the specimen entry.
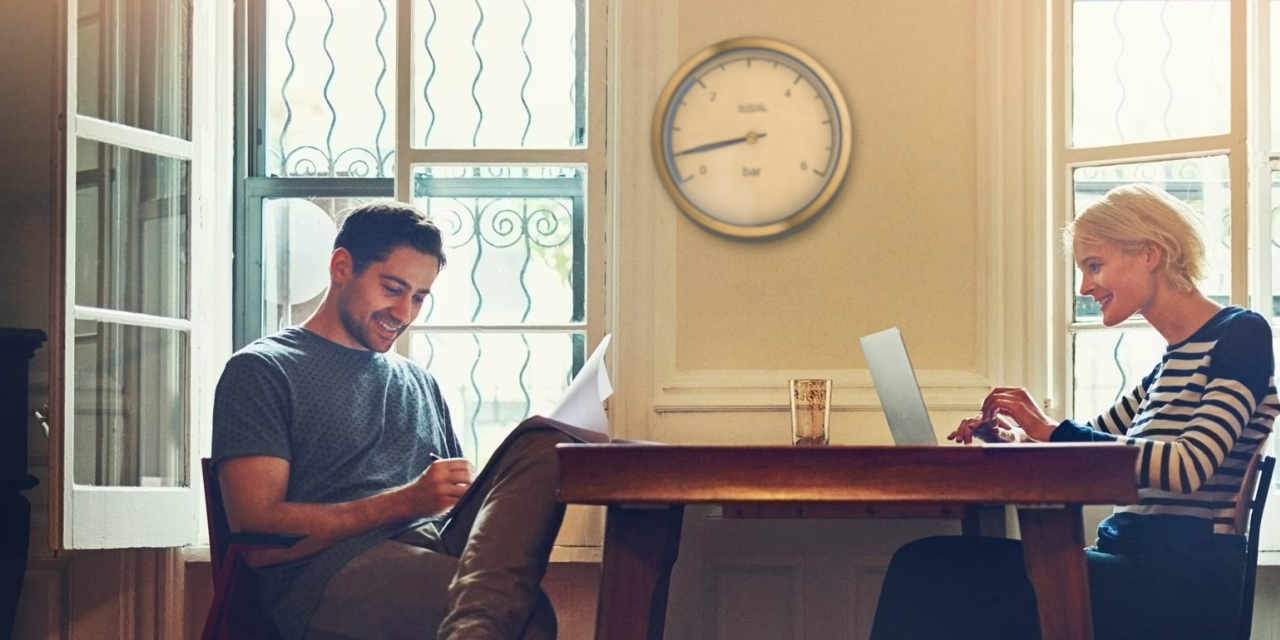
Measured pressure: 0.5,bar
